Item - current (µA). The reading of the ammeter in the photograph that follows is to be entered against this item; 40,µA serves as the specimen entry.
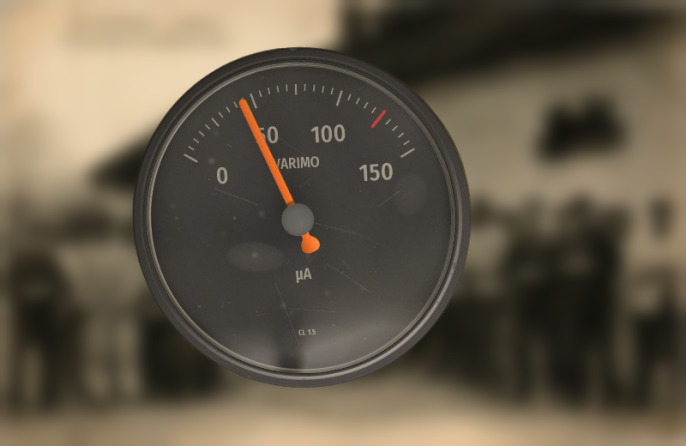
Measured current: 45,µA
